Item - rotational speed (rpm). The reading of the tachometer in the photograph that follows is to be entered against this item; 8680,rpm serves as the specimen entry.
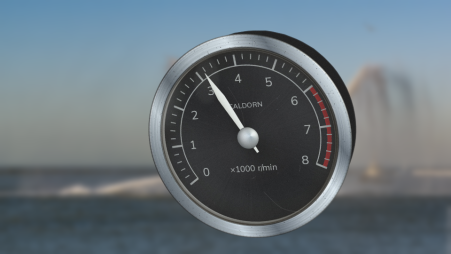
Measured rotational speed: 3200,rpm
